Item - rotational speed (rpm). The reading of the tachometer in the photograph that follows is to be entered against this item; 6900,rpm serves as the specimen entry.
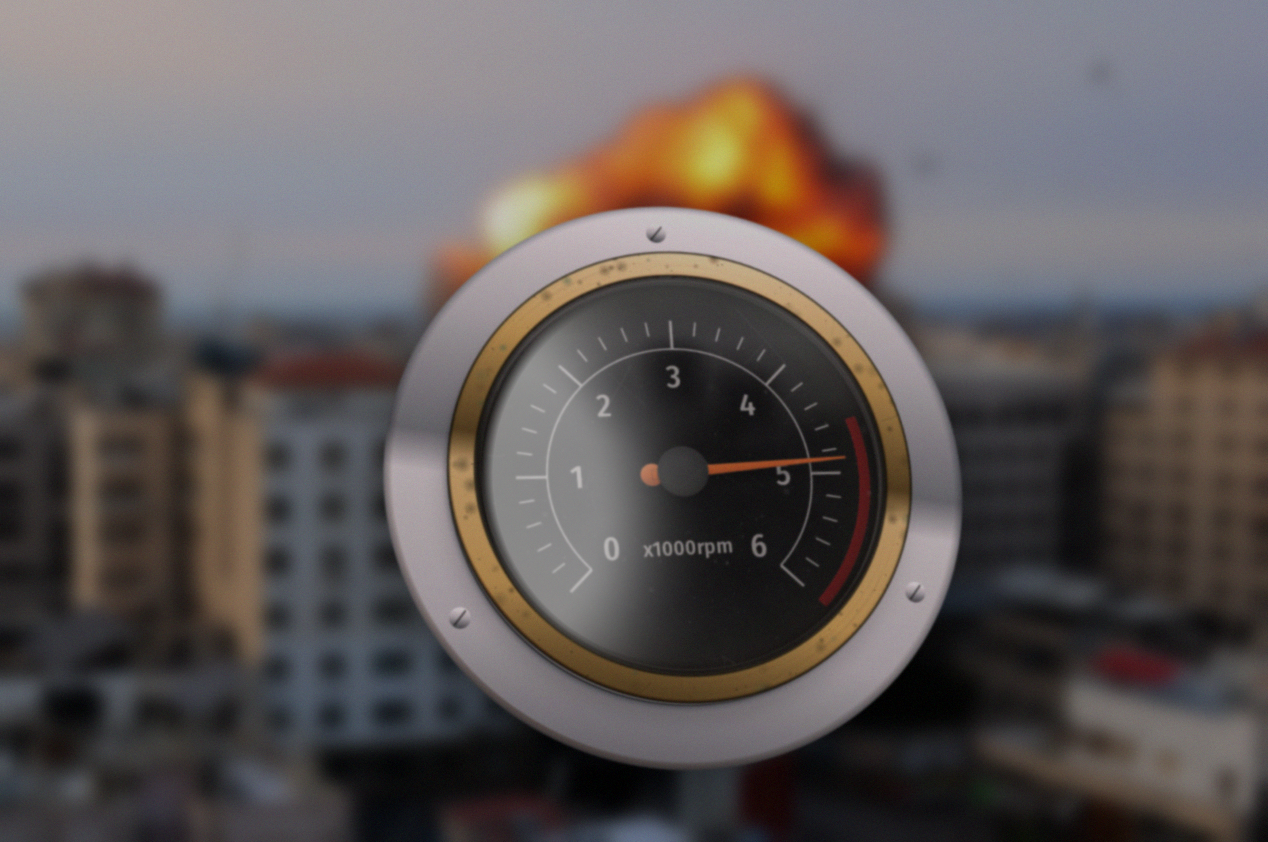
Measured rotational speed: 4900,rpm
